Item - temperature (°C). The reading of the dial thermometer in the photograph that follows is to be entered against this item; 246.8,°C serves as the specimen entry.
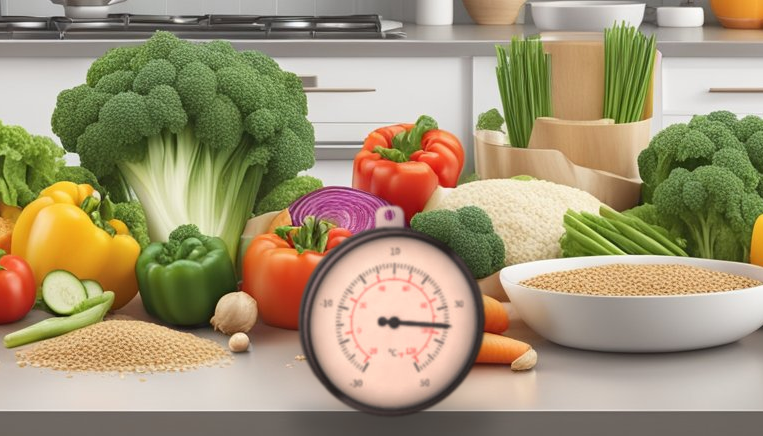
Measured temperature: 35,°C
